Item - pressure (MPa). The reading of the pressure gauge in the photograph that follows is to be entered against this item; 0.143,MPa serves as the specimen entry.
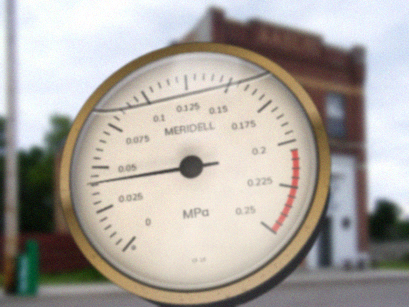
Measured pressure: 0.04,MPa
